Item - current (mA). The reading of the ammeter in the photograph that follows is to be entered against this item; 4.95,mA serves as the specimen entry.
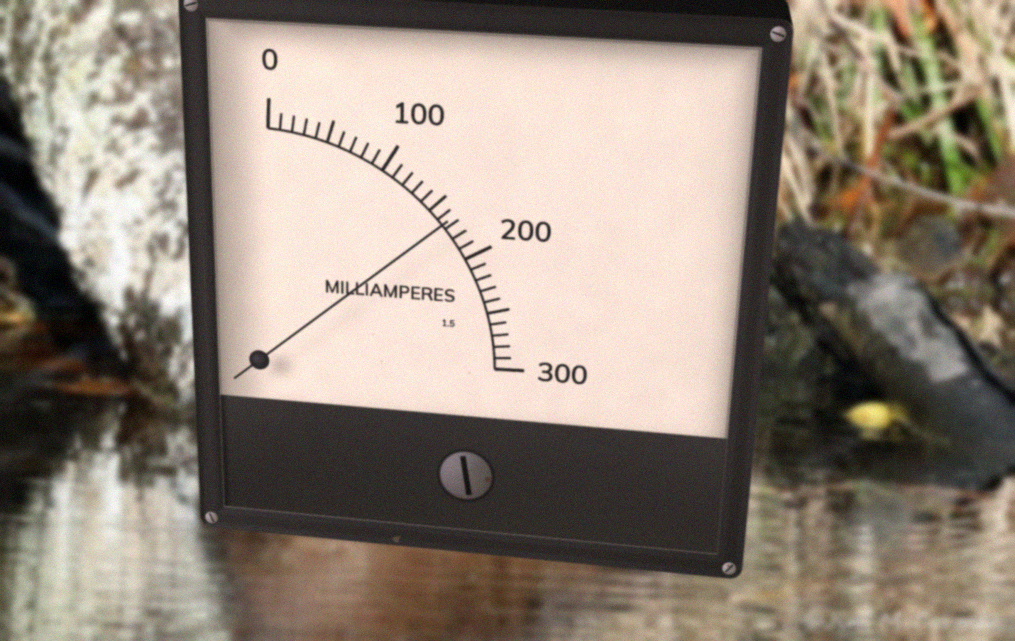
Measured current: 165,mA
